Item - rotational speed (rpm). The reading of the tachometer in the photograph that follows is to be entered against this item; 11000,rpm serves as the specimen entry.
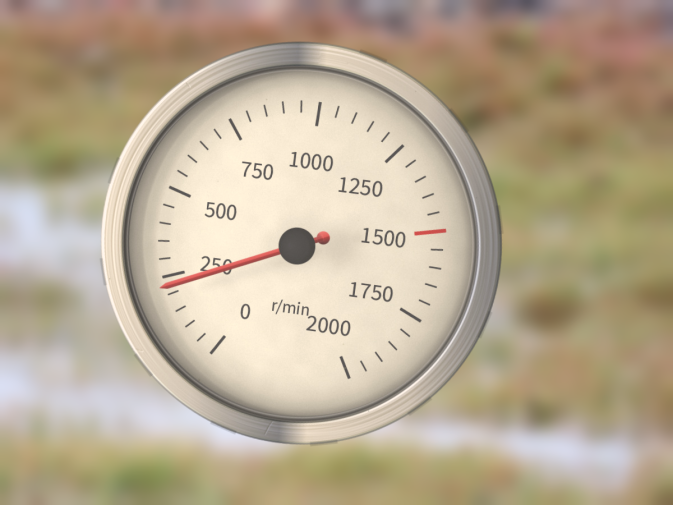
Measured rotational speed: 225,rpm
